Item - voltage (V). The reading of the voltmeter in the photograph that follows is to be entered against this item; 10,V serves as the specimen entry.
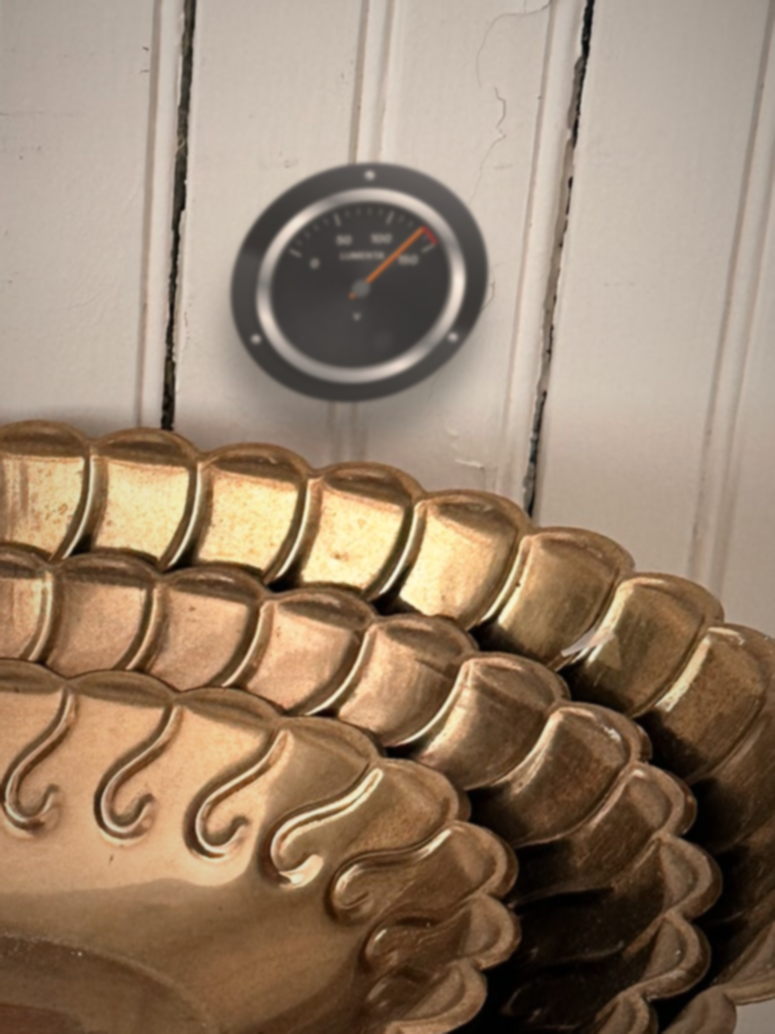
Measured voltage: 130,V
